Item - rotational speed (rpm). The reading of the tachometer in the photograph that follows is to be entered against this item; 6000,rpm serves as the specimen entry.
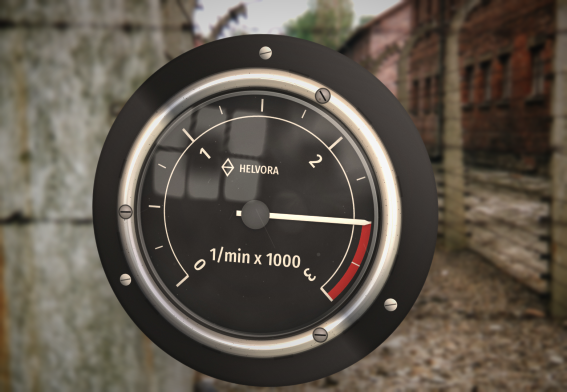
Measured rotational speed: 2500,rpm
